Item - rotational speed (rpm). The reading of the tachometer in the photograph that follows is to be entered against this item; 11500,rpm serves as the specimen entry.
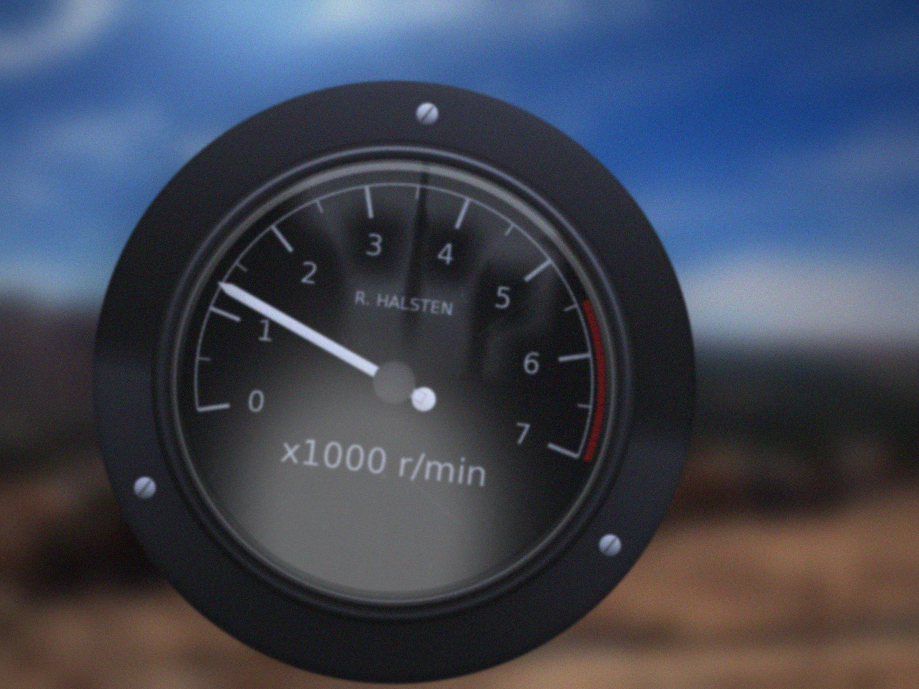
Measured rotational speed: 1250,rpm
